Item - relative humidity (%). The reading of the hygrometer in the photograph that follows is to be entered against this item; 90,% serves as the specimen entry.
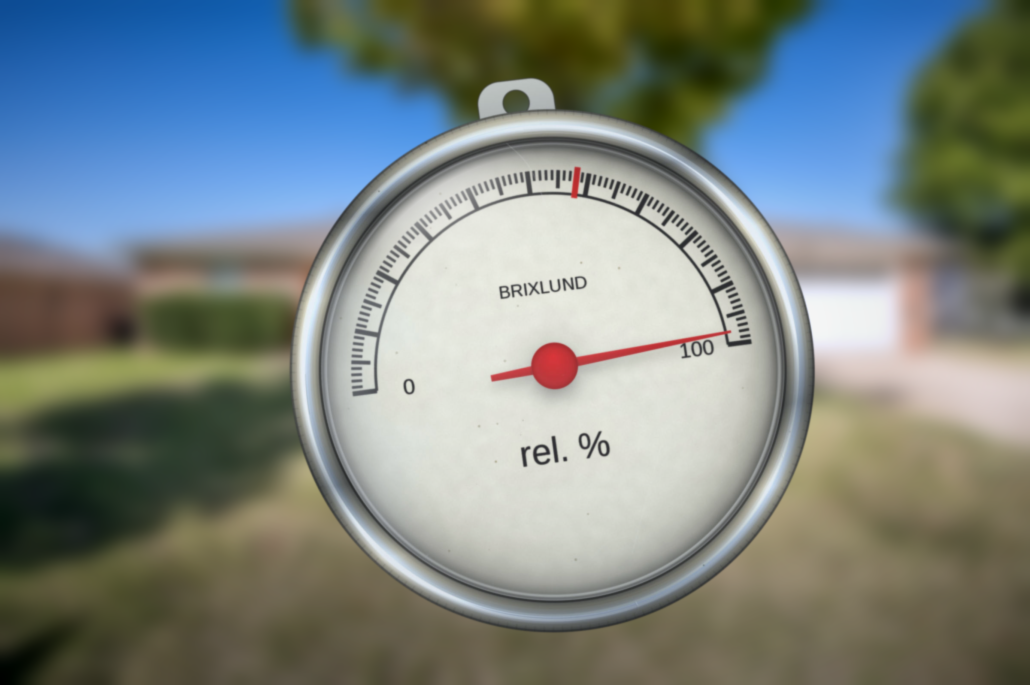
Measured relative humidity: 98,%
